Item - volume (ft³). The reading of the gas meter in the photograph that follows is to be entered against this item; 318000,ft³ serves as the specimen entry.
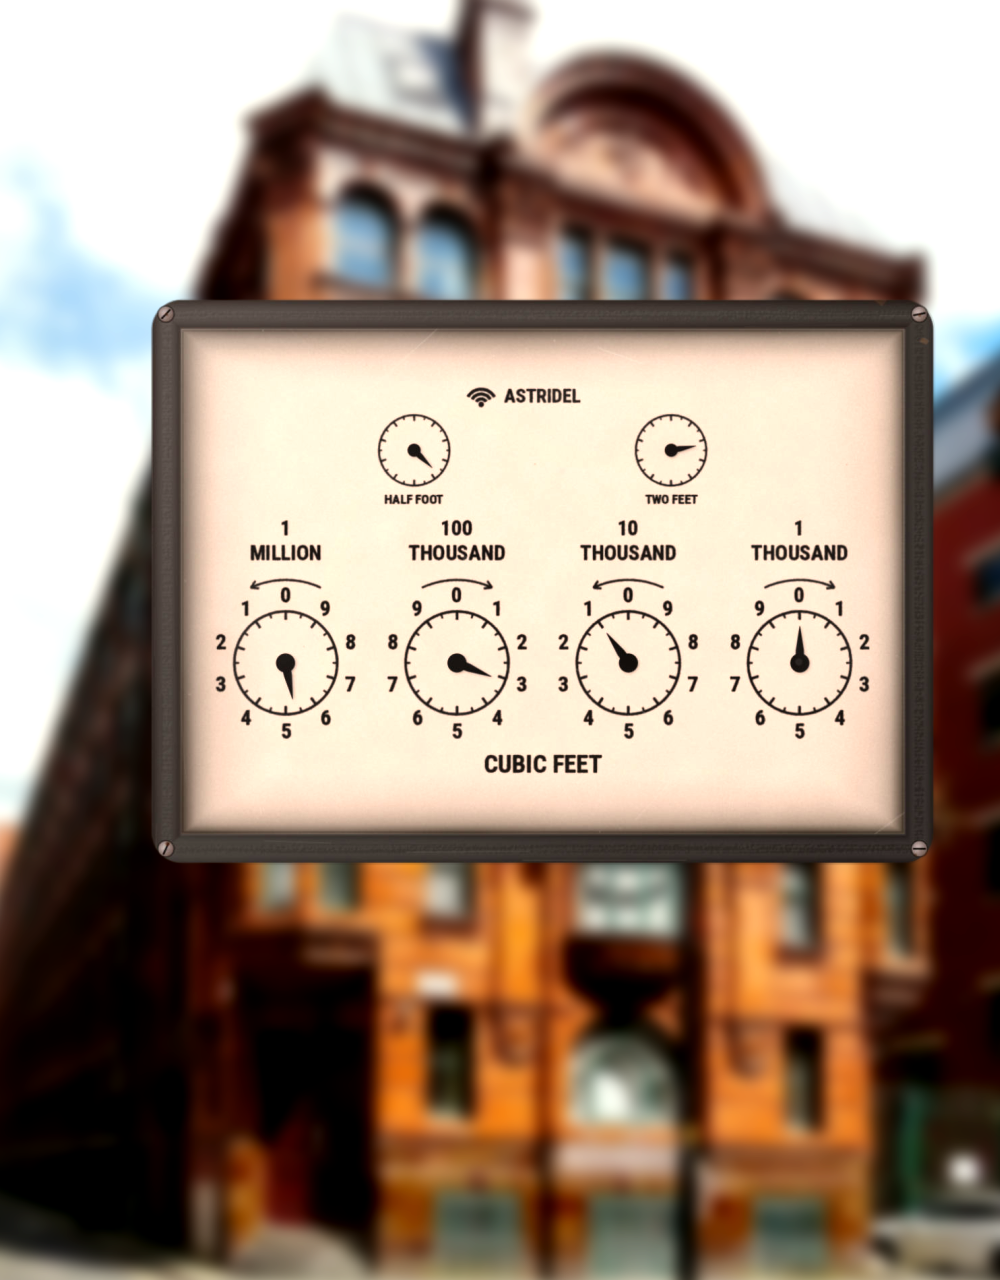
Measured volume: 531000,ft³
